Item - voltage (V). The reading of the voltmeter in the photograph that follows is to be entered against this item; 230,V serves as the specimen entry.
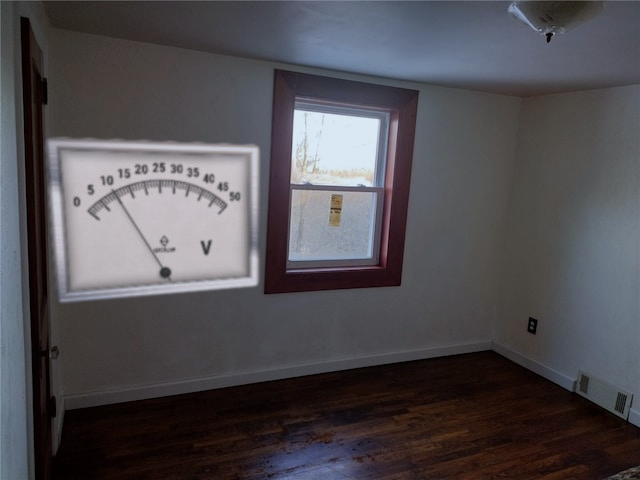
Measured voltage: 10,V
